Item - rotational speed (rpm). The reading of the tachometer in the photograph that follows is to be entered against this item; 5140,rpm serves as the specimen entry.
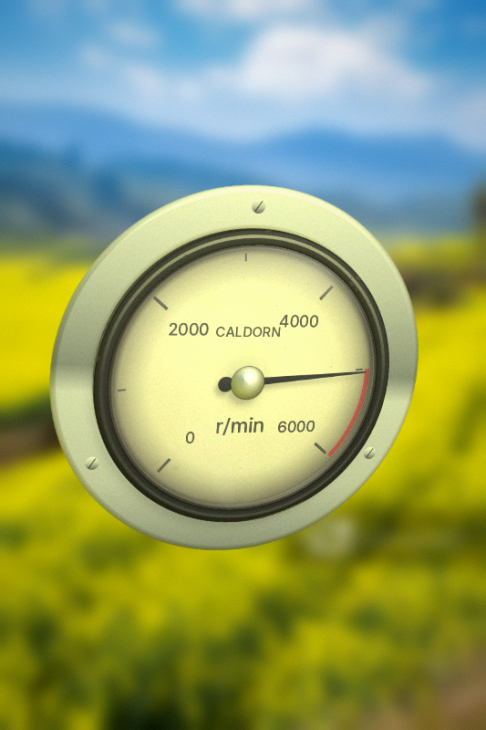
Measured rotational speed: 5000,rpm
